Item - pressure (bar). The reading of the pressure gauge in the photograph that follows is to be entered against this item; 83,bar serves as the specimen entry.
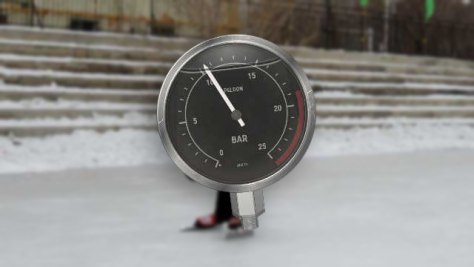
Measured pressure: 10.5,bar
